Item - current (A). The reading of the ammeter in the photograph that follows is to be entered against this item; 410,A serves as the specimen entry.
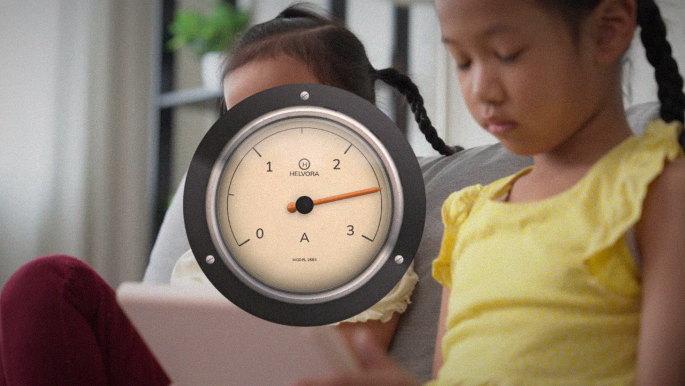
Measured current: 2.5,A
